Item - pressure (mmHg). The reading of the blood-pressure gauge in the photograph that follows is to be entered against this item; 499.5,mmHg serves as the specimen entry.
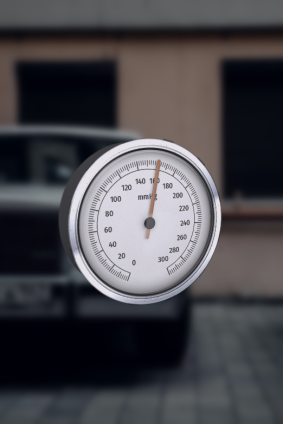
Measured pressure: 160,mmHg
